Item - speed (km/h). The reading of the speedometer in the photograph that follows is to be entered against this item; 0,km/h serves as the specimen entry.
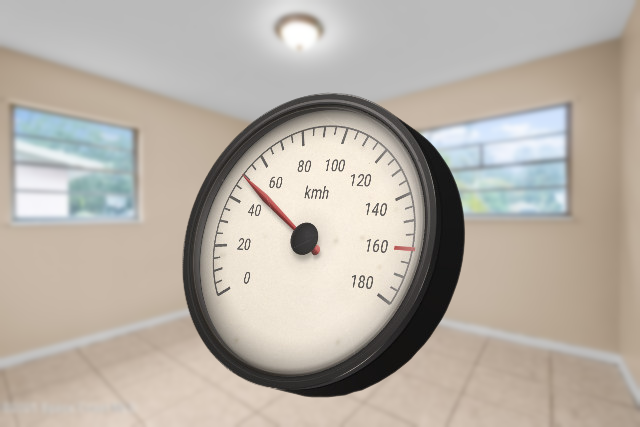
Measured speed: 50,km/h
